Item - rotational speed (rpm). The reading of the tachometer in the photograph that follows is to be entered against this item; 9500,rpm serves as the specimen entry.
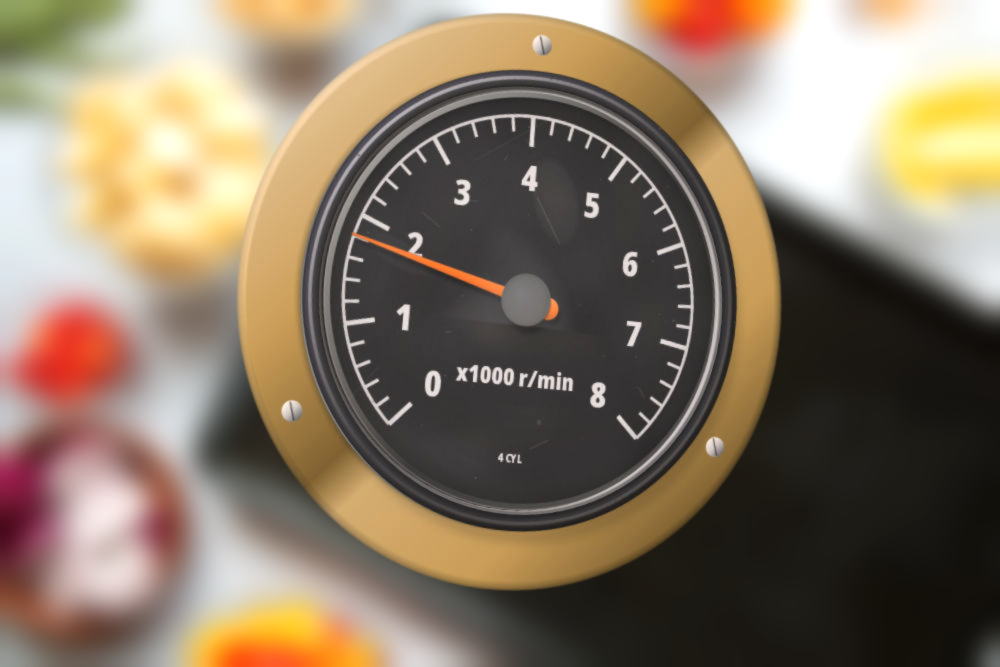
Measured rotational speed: 1800,rpm
